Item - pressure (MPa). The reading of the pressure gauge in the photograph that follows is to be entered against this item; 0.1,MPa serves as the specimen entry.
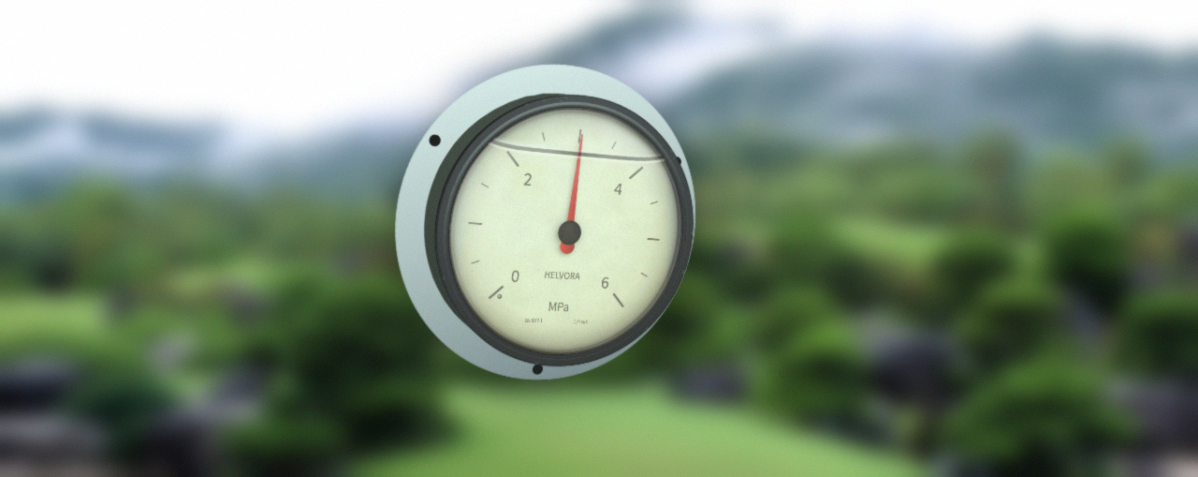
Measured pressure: 3,MPa
